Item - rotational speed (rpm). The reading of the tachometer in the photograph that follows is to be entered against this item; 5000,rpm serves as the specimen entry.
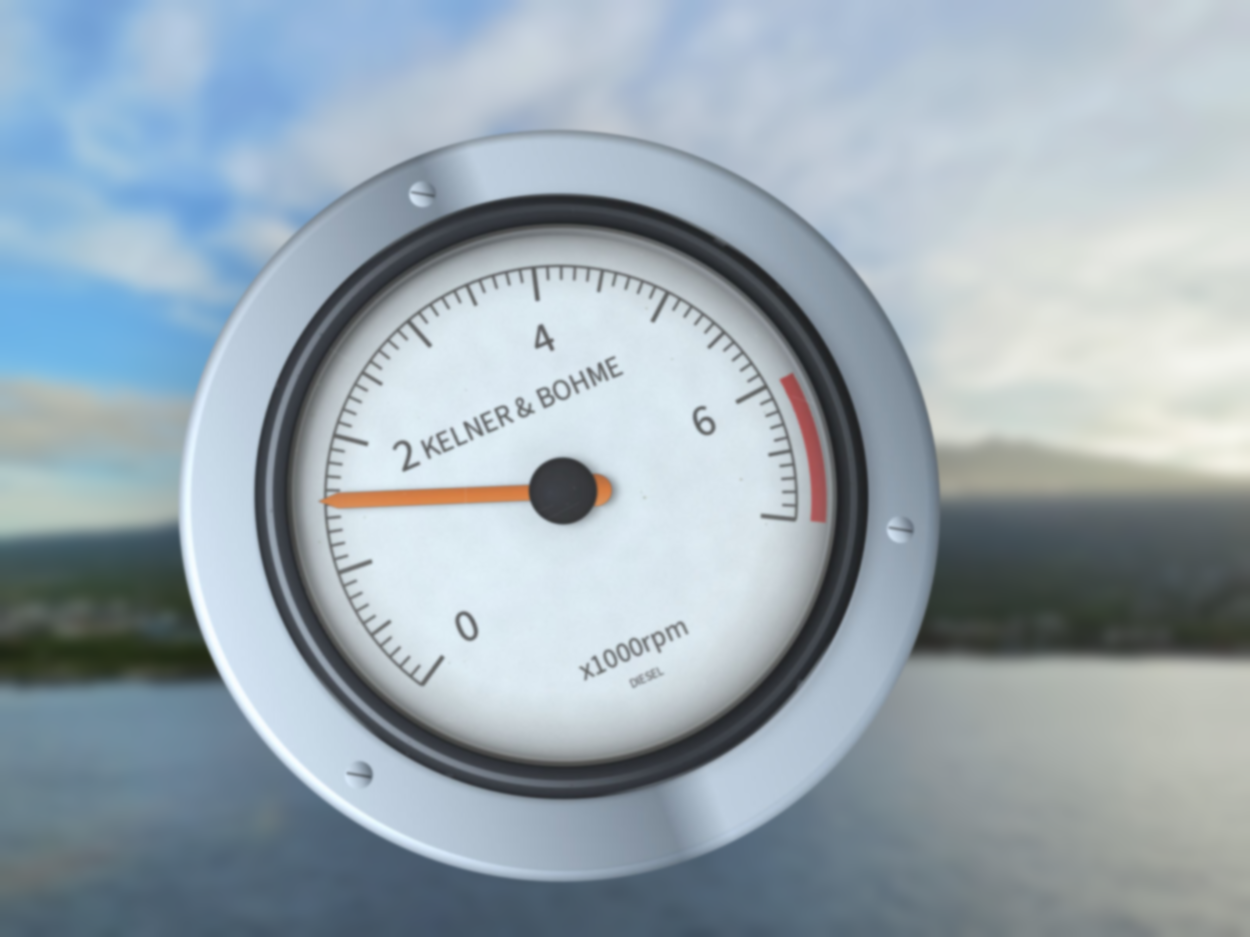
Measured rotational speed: 1500,rpm
